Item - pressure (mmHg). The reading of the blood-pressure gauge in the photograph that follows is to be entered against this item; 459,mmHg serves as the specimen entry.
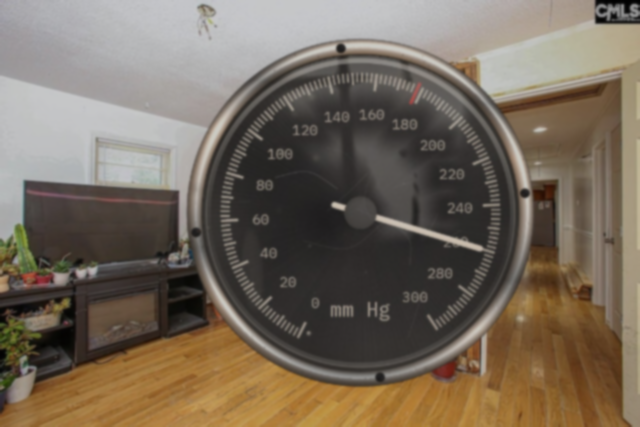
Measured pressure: 260,mmHg
